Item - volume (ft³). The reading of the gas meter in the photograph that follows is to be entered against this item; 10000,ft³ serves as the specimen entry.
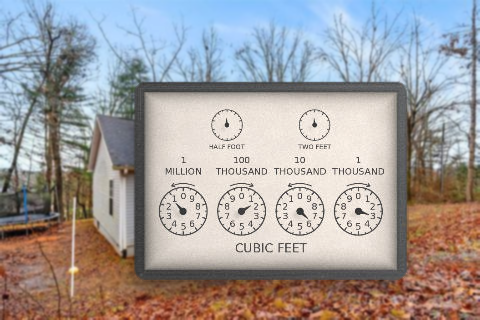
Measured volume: 116300,ft³
